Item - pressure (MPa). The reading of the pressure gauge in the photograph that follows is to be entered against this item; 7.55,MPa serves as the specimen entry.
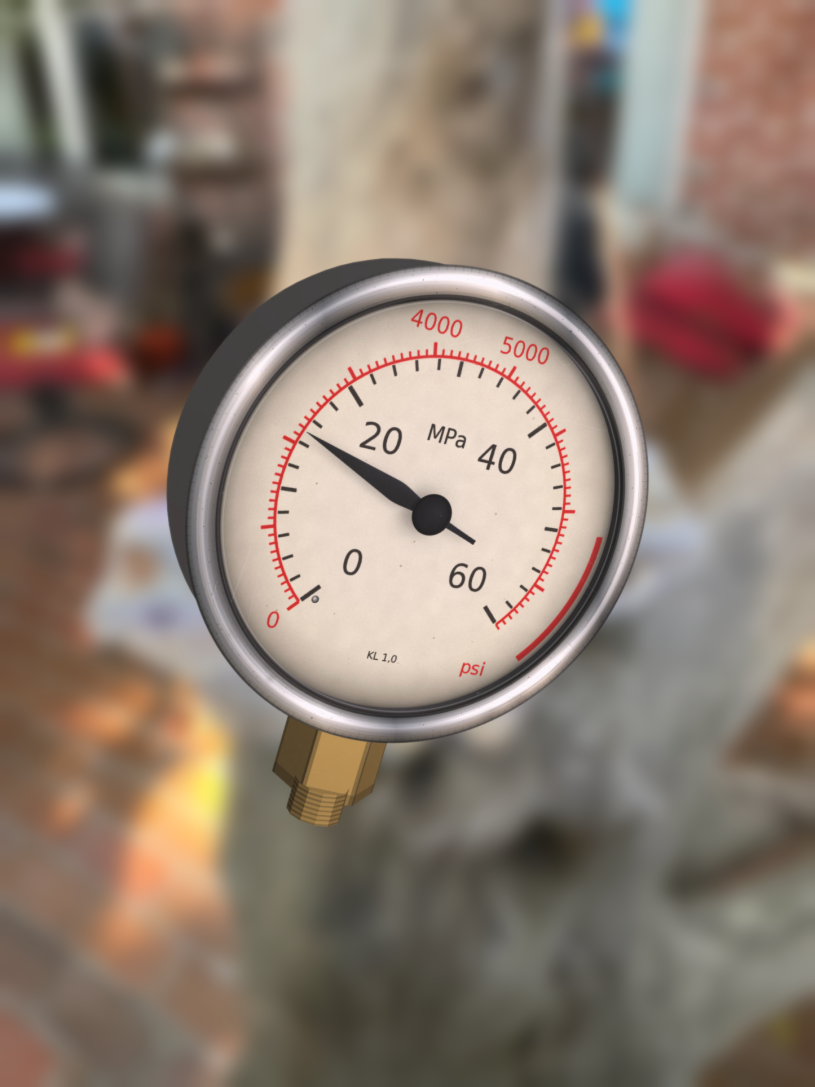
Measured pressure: 15,MPa
